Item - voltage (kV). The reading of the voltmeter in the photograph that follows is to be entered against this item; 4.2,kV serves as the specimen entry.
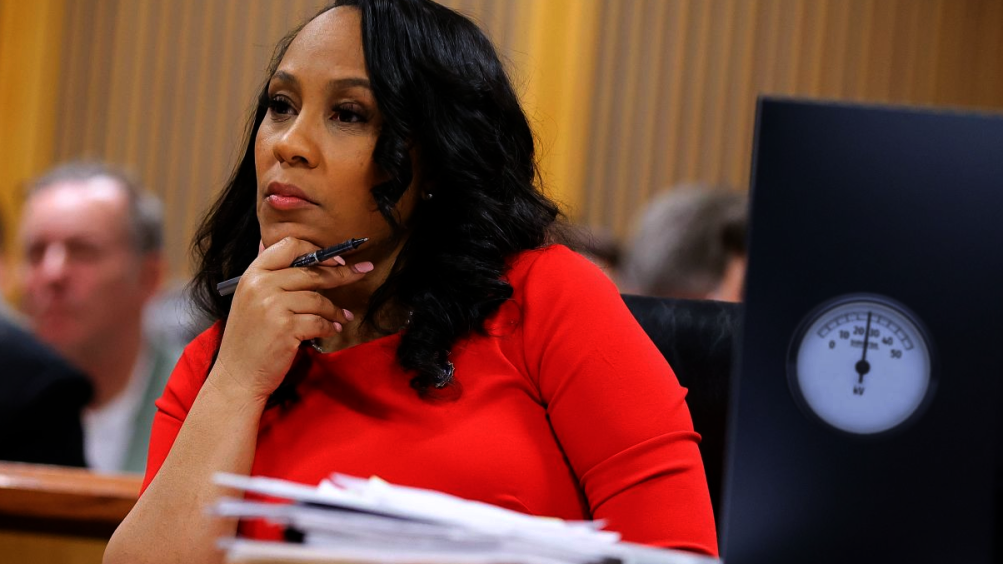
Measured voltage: 25,kV
